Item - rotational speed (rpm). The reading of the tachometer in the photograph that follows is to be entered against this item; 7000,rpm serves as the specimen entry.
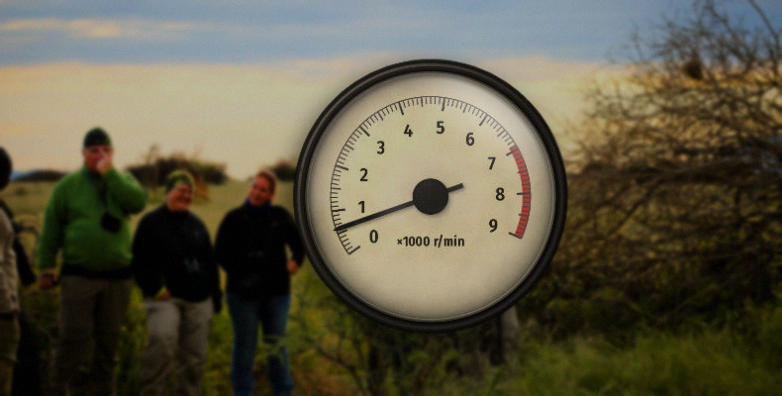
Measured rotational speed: 600,rpm
